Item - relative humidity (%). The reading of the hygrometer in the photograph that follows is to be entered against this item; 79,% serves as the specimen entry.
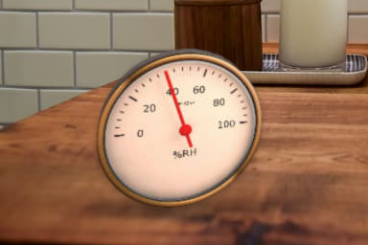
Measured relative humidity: 40,%
